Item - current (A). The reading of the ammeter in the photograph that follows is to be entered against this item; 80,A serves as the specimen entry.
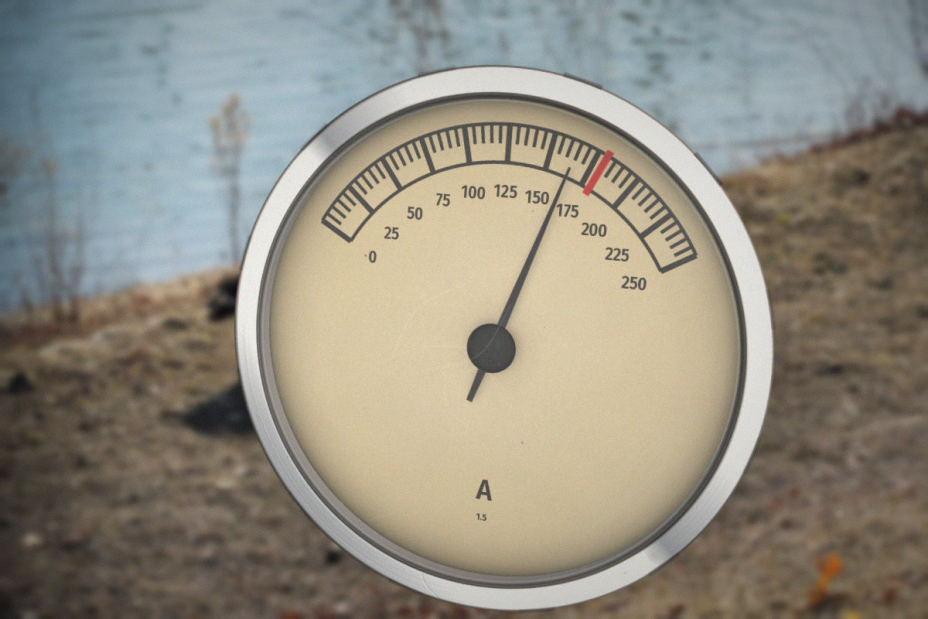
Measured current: 165,A
